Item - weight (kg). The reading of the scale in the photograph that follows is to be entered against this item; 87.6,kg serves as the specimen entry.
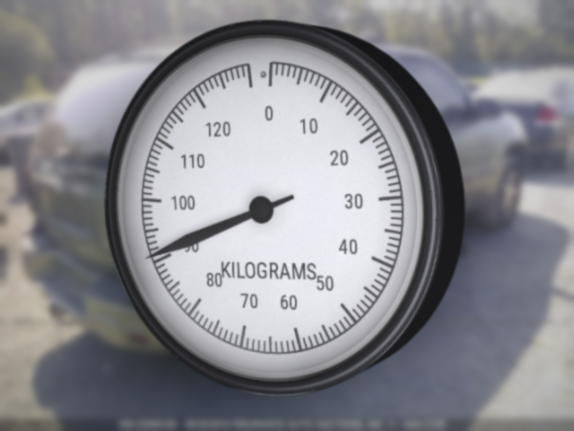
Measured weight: 91,kg
